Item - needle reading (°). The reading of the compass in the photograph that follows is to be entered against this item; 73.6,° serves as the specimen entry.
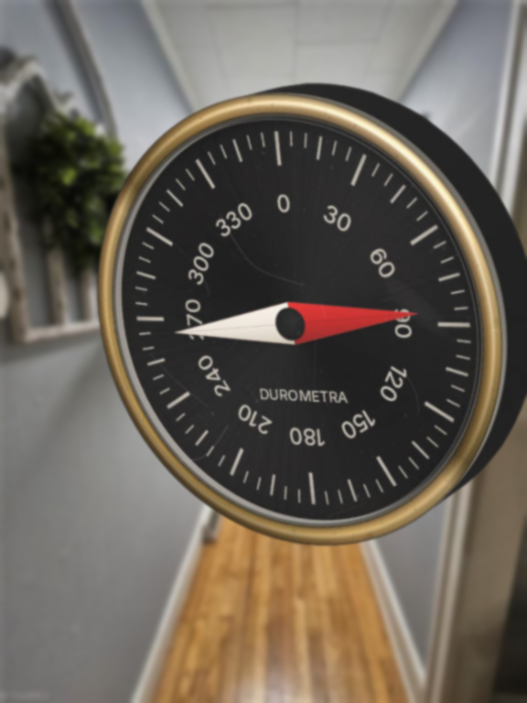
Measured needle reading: 85,°
